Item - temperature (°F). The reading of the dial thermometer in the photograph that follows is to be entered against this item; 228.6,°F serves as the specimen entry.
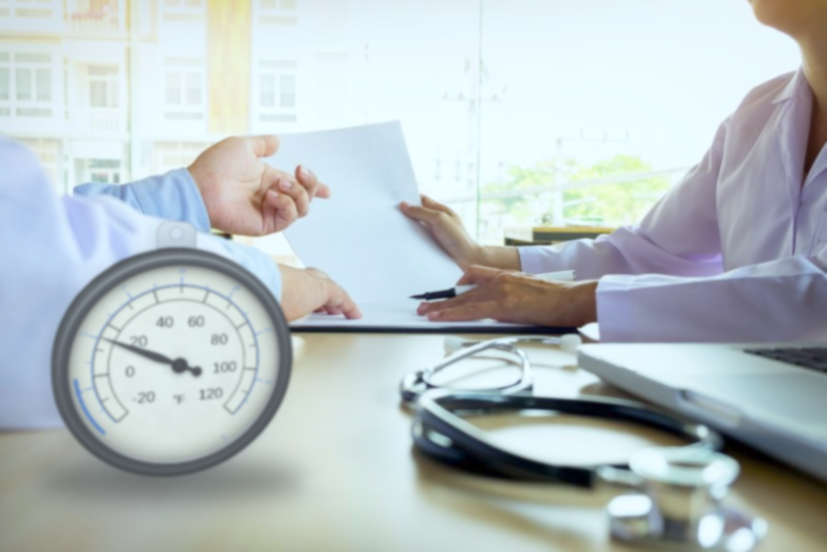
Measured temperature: 15,°F
